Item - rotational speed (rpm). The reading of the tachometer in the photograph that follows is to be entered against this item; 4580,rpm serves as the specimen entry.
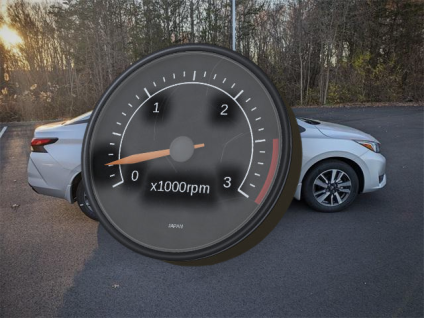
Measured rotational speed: 200,rpm
